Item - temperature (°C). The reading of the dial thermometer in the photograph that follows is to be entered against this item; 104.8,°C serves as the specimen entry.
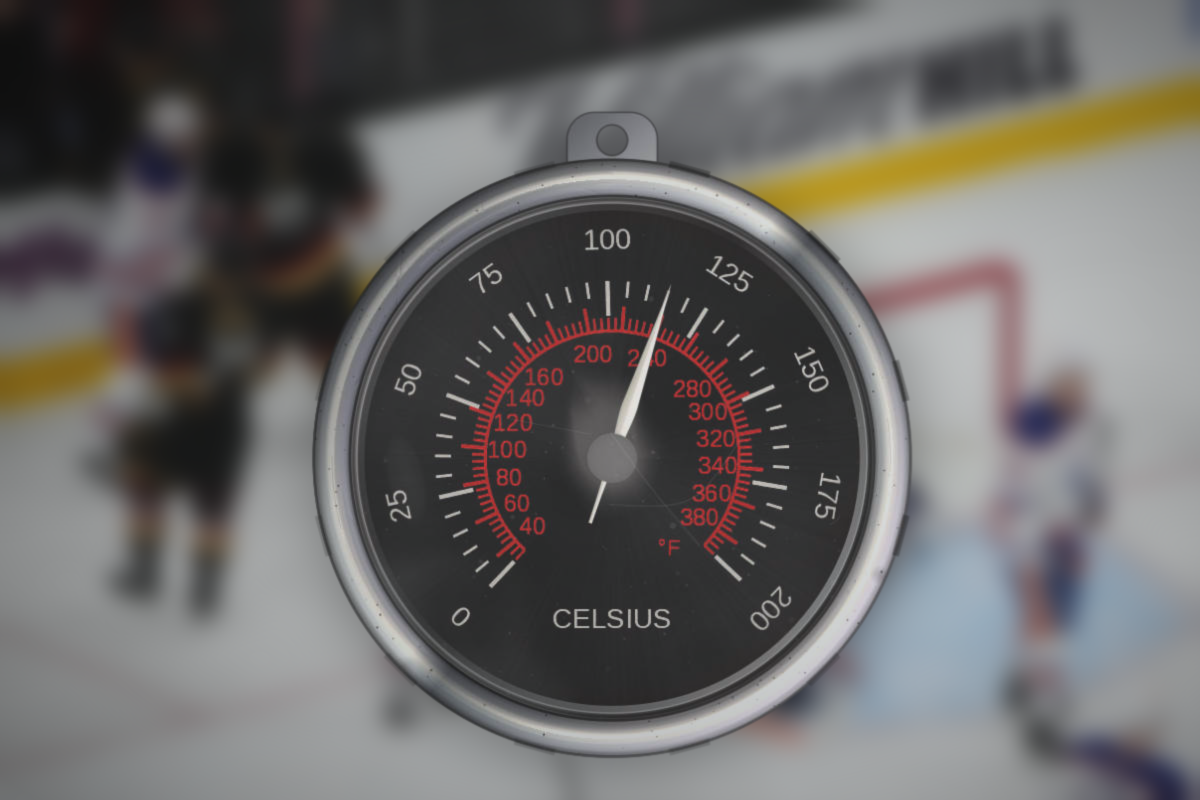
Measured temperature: 115,°C
